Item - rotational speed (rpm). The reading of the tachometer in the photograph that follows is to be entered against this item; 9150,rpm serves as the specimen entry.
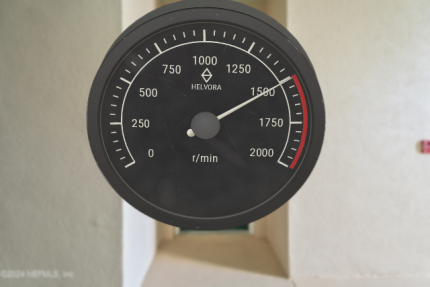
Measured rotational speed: 1500,rpm
